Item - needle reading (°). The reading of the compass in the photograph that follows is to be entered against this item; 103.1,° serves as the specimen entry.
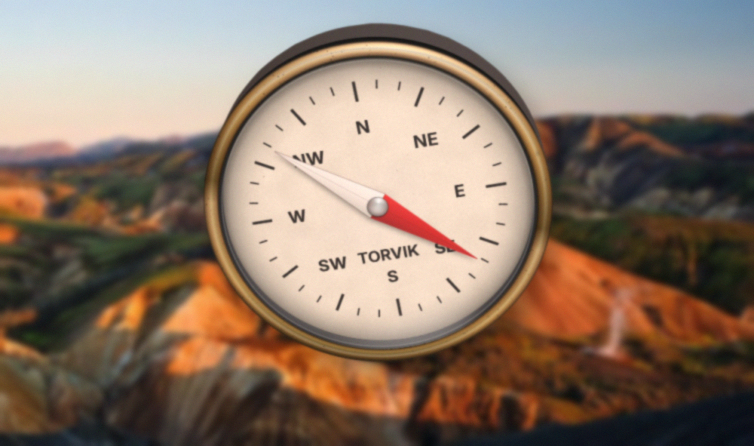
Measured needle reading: 130,°
